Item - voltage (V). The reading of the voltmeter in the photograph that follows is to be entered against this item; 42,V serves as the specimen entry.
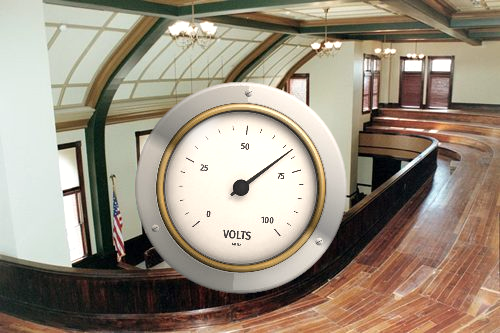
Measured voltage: 67.5,V
